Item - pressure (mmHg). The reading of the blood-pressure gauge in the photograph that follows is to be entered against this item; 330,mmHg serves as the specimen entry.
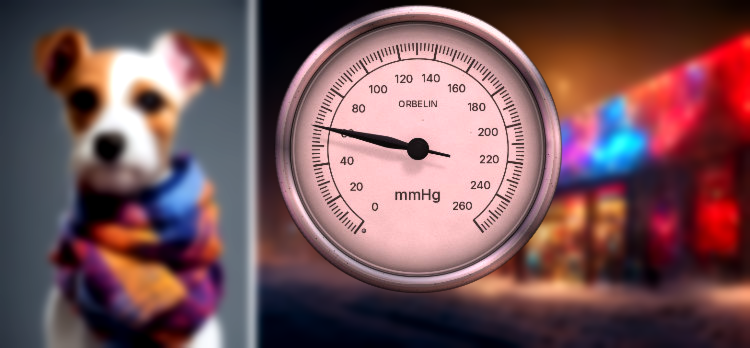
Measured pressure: 60,mmHg
